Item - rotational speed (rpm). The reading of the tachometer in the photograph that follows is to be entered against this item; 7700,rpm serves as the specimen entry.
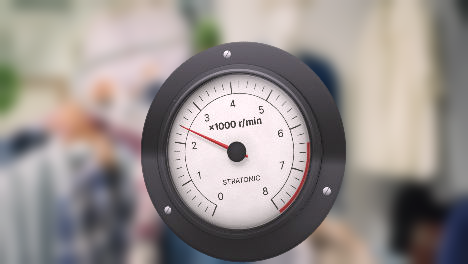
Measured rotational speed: 2400,rpm
